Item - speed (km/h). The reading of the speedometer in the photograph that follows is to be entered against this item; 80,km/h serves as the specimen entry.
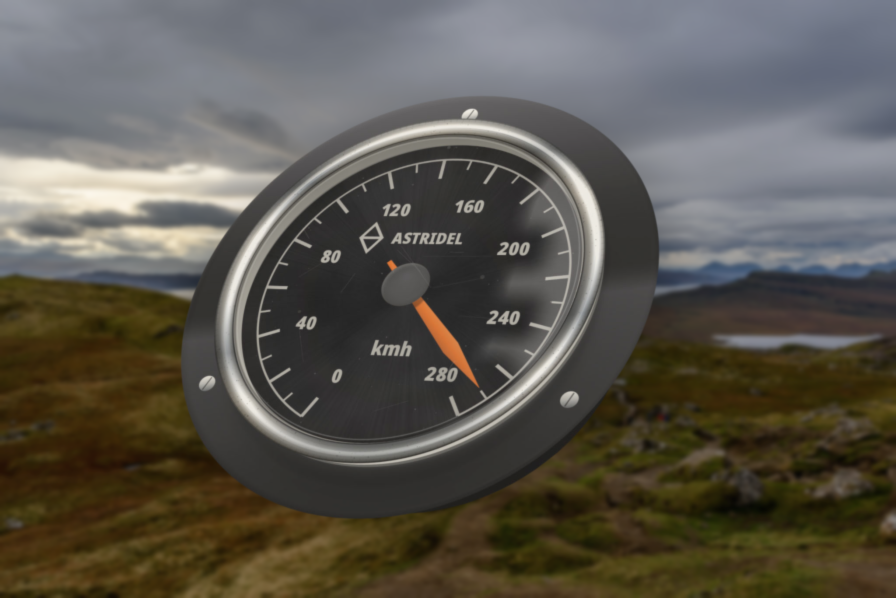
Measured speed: 270,km/h
